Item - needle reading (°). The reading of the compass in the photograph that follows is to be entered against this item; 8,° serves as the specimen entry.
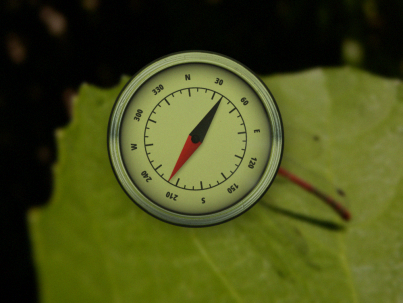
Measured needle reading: 220,°
